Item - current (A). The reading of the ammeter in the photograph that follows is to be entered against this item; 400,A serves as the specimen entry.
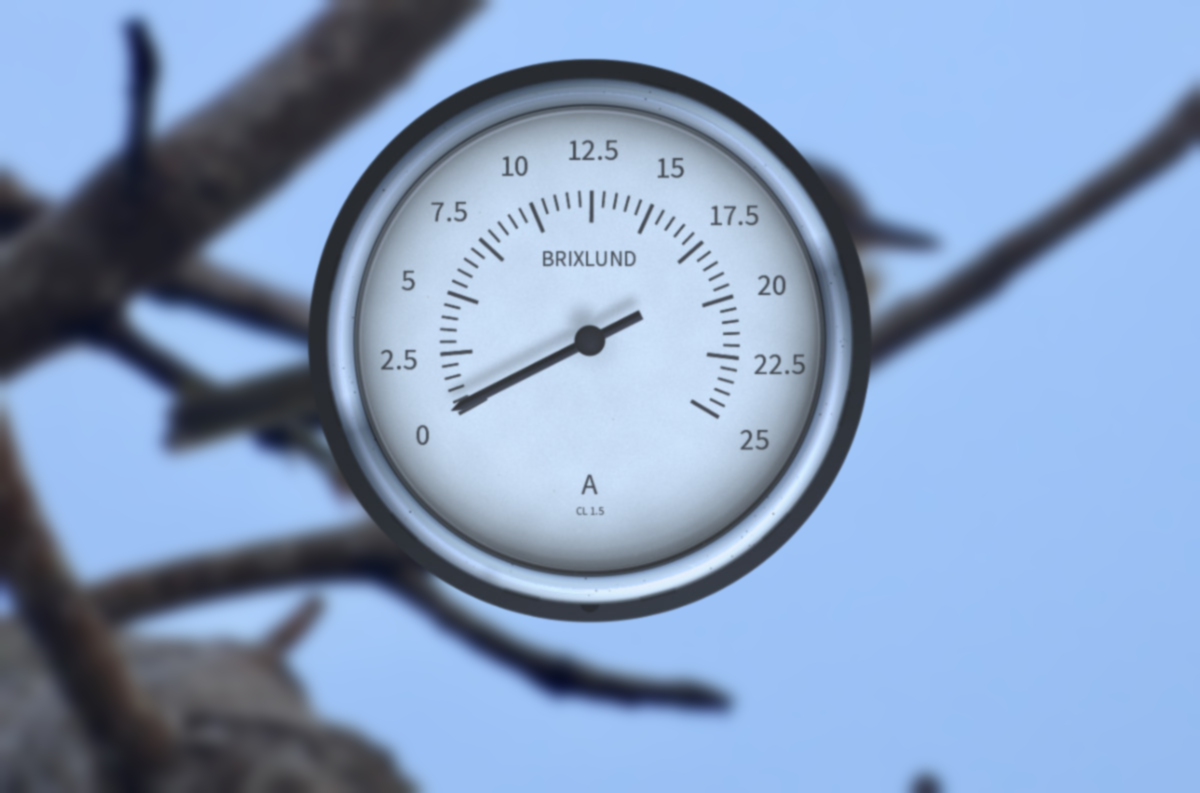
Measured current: 0.25,A
